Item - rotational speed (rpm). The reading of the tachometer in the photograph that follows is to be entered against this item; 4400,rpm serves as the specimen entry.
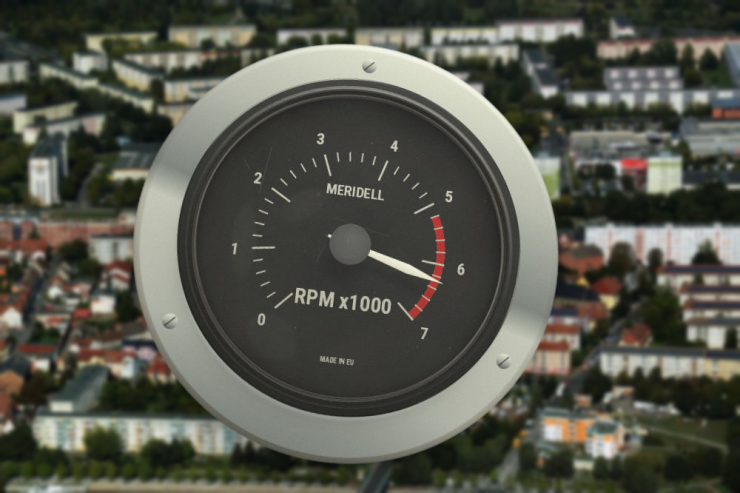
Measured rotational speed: 6300,rpm
